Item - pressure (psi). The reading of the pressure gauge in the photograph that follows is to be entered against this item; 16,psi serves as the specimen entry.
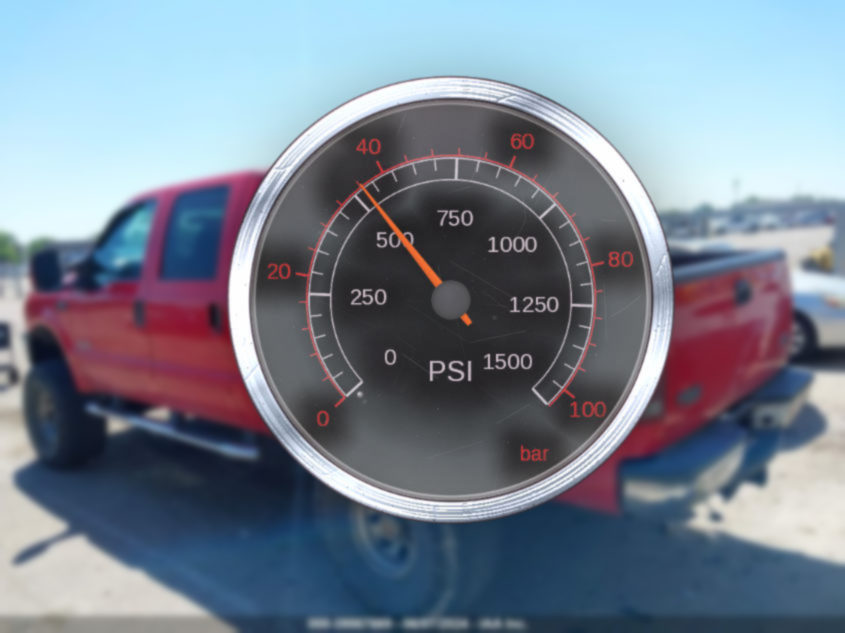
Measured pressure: 525,psi
